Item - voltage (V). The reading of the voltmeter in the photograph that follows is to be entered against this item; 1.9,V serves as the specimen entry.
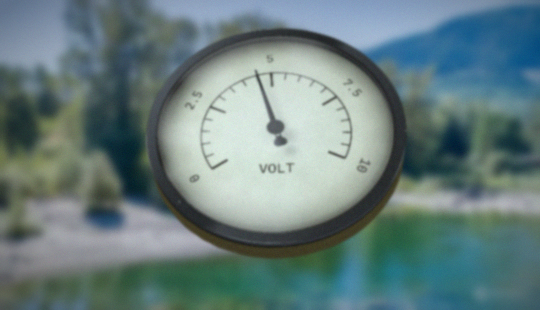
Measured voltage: 4.5,V
